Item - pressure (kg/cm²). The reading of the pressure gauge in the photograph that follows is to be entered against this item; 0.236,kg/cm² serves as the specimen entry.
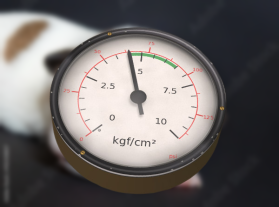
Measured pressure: 4.5,kg/cm²
